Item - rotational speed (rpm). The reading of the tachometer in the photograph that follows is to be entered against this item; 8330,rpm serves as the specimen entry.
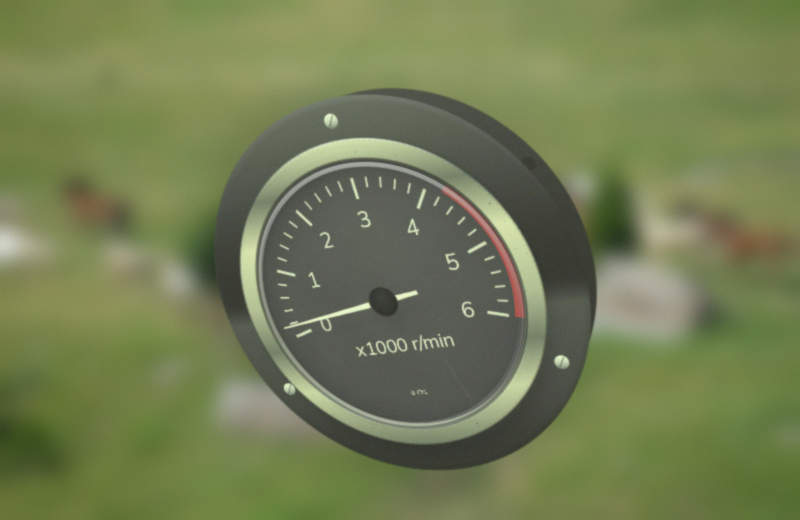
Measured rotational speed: 200,rpm
